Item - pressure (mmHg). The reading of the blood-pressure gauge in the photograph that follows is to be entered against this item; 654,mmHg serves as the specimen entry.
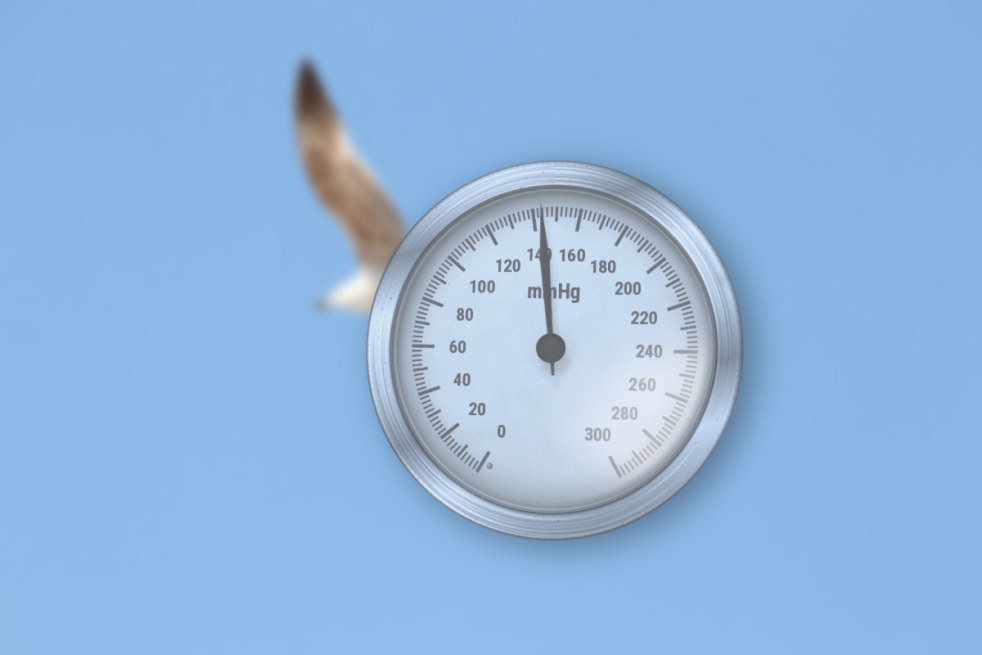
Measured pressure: 144,mmHg
